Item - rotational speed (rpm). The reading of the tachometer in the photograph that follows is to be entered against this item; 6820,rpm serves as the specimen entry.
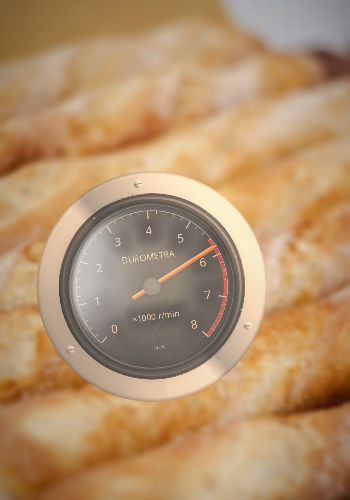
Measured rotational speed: 5800,rpm
